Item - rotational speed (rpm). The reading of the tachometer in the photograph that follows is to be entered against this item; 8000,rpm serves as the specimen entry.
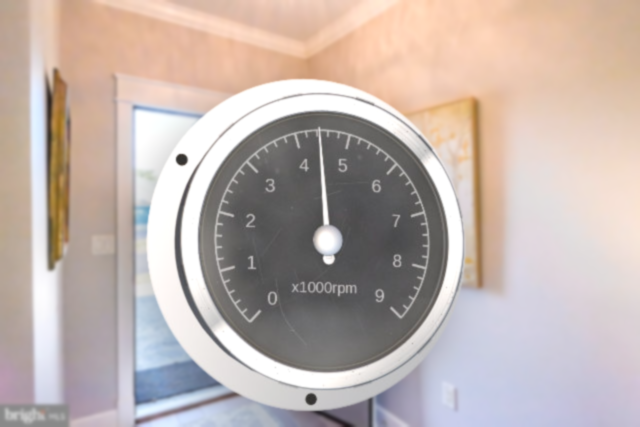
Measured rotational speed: 4400,rpm
